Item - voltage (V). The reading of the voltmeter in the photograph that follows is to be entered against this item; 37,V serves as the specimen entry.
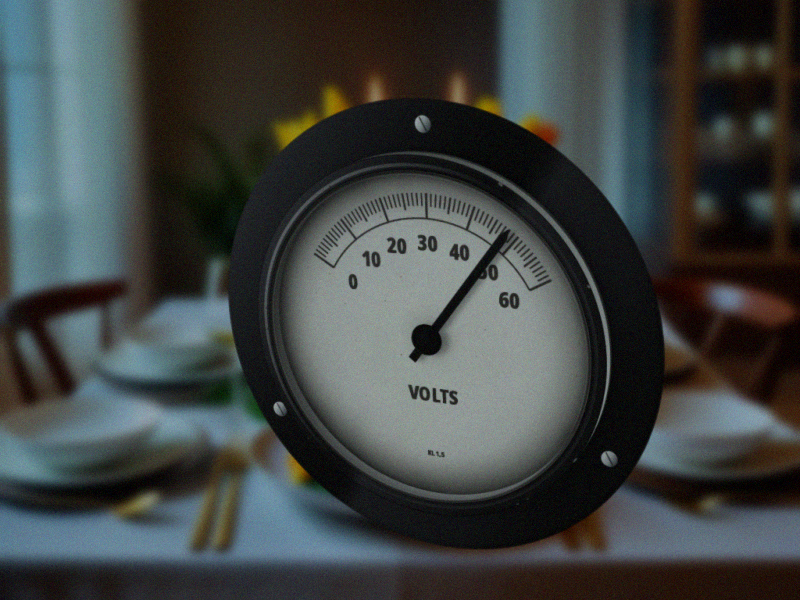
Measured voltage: 48,V
